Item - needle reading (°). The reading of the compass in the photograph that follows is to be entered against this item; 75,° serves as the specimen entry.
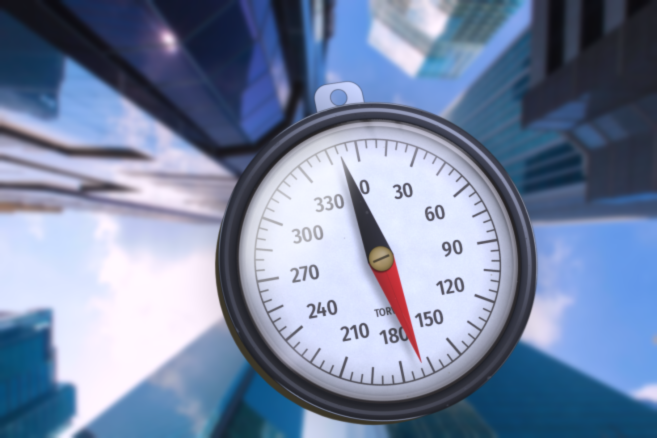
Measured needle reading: 170,°
